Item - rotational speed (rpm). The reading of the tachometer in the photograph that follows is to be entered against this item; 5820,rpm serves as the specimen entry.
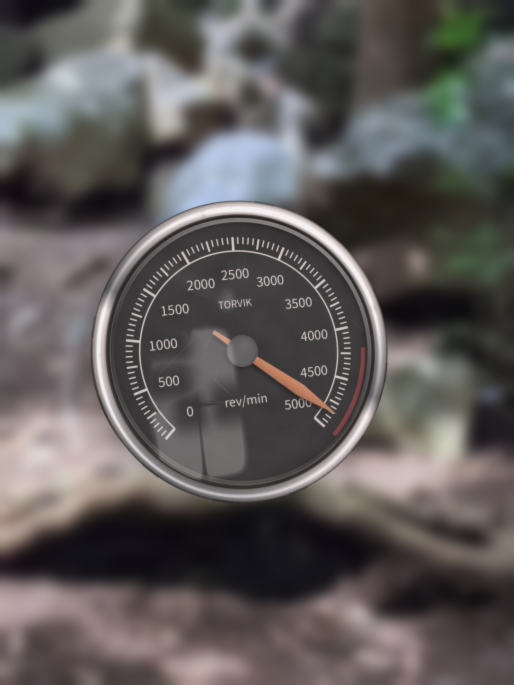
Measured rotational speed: 4850,rpm
